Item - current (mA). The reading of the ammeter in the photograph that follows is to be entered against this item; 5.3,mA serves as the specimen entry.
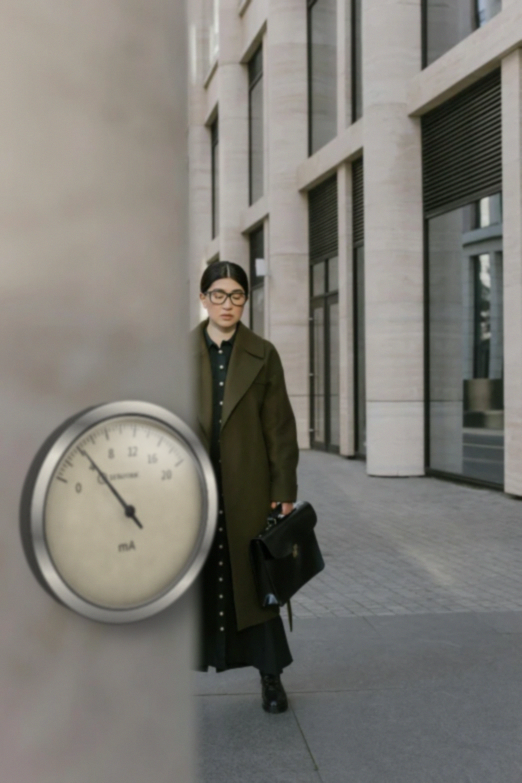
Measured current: 4,mA
